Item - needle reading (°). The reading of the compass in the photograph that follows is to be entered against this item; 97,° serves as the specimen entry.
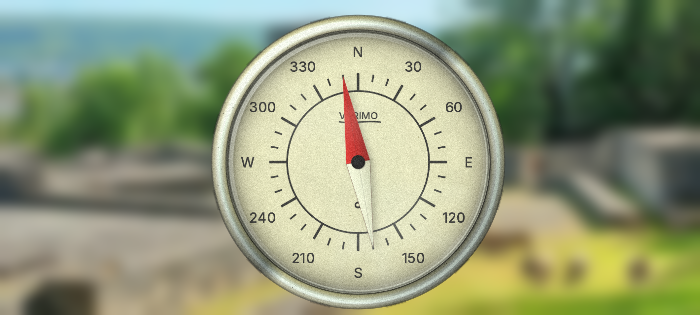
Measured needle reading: 350,°
